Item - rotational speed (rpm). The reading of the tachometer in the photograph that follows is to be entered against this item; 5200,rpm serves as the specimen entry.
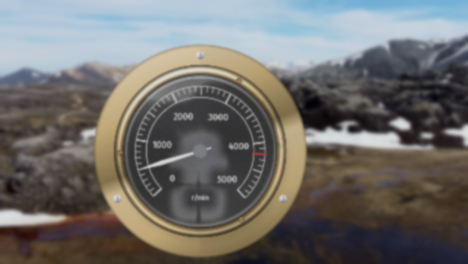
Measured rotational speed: 500,rpm
